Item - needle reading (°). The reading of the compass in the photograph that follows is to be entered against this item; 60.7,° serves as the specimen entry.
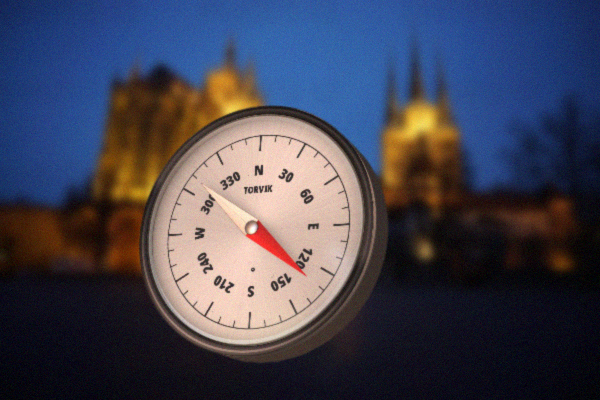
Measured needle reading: 130,°
